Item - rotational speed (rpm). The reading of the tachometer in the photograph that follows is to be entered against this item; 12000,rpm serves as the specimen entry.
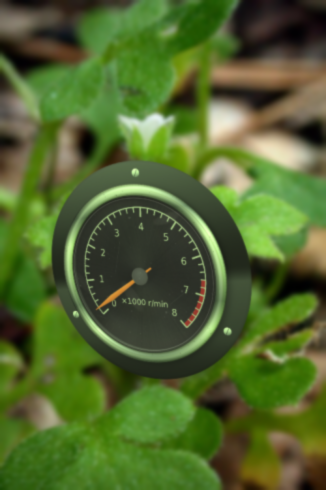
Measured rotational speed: 200,rpm
